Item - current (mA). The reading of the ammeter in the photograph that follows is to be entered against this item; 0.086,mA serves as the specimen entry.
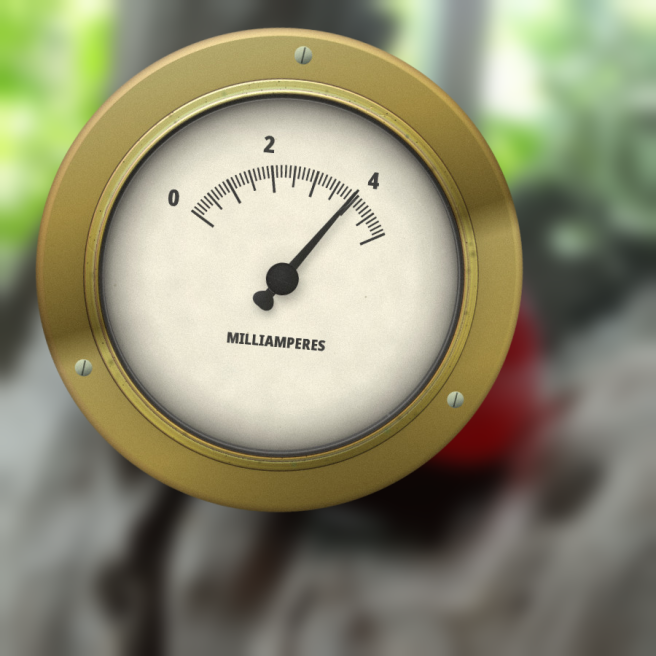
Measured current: 3.9,mA
